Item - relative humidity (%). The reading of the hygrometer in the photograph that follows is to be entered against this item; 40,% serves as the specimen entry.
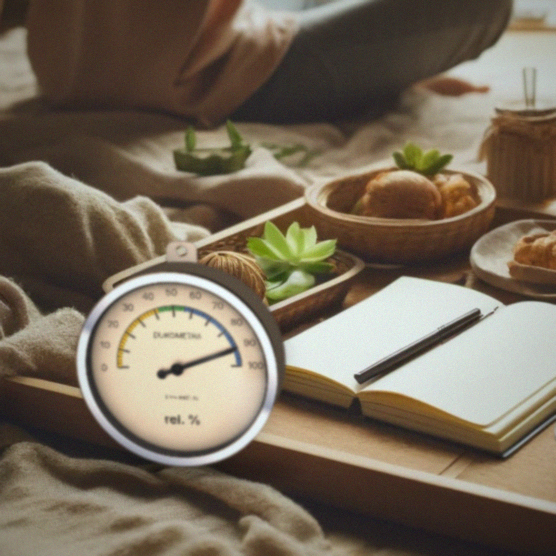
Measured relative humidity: 90,%
